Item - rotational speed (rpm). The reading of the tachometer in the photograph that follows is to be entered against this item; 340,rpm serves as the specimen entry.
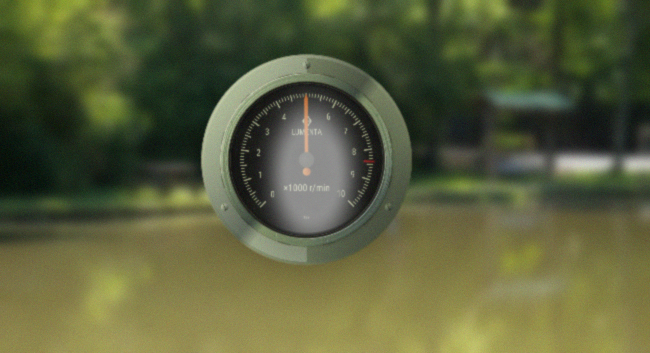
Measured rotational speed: 5000,rpm
